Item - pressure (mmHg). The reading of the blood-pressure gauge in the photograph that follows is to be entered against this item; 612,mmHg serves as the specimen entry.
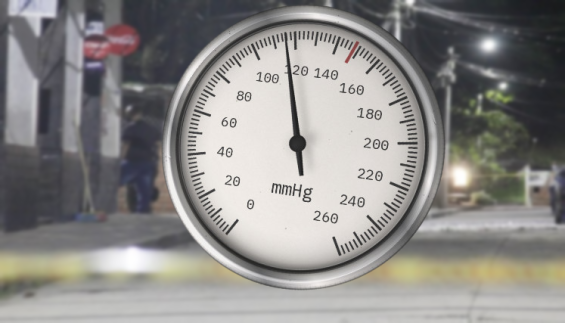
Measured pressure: 116,mmHg
